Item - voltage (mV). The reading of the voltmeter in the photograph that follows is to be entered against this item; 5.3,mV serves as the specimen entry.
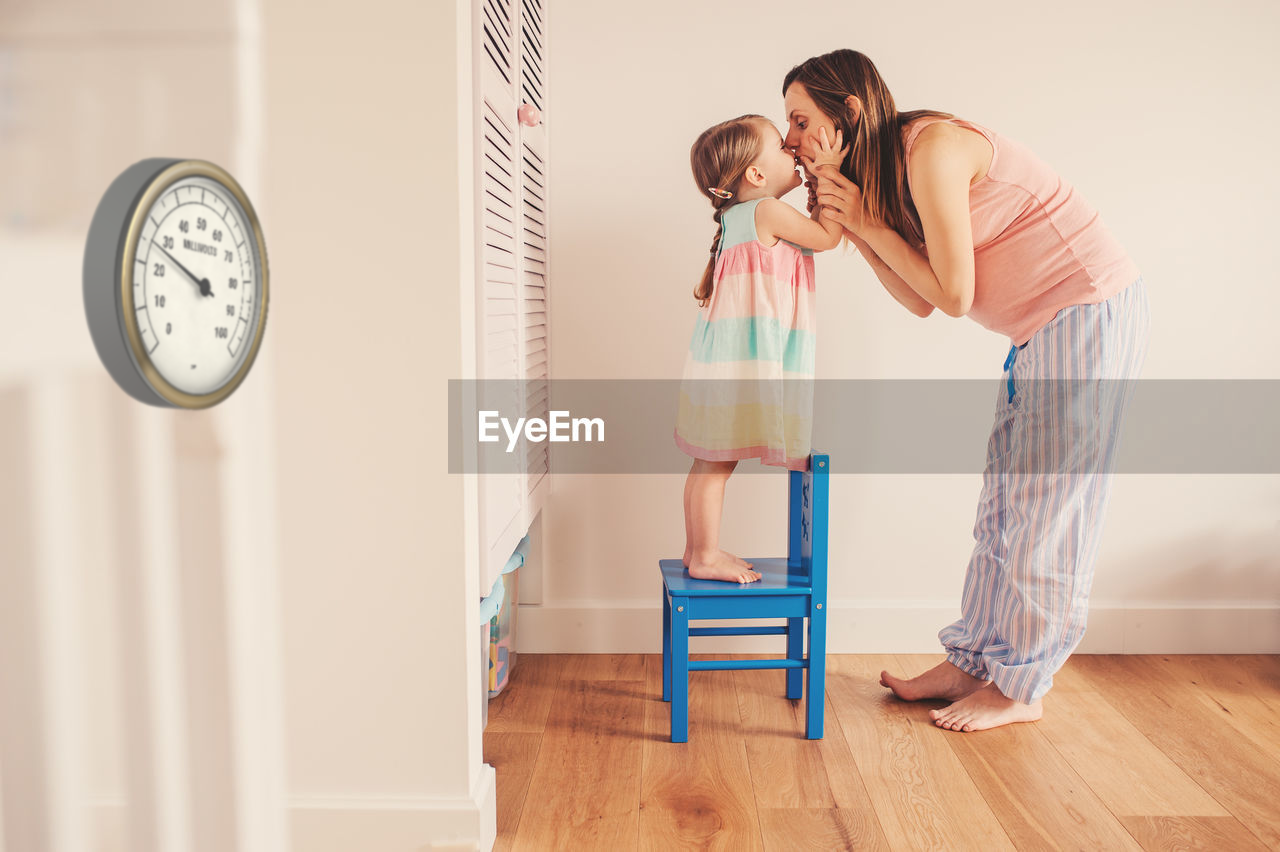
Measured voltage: 25,mV
